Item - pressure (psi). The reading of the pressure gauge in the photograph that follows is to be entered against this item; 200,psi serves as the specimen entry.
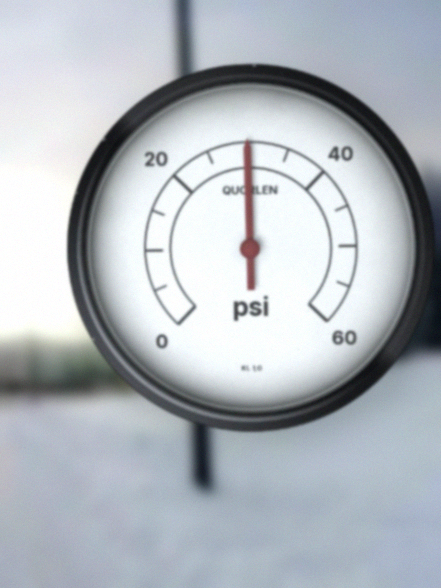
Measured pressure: 30,psi
